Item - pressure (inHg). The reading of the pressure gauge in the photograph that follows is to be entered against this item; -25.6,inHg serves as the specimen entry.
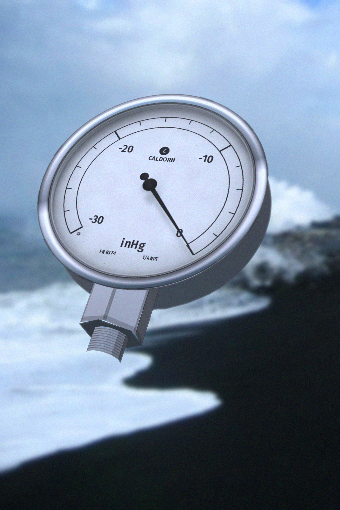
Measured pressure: 0,inHg
